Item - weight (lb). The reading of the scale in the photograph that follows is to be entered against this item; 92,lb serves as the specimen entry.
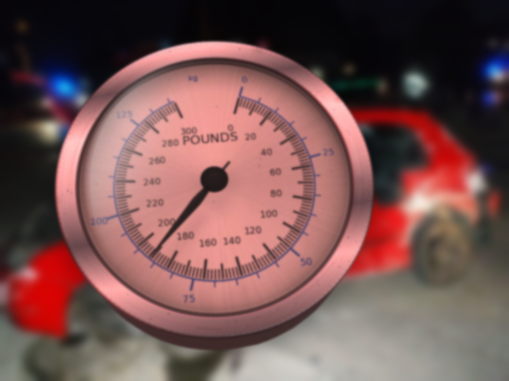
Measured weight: 190,lb
